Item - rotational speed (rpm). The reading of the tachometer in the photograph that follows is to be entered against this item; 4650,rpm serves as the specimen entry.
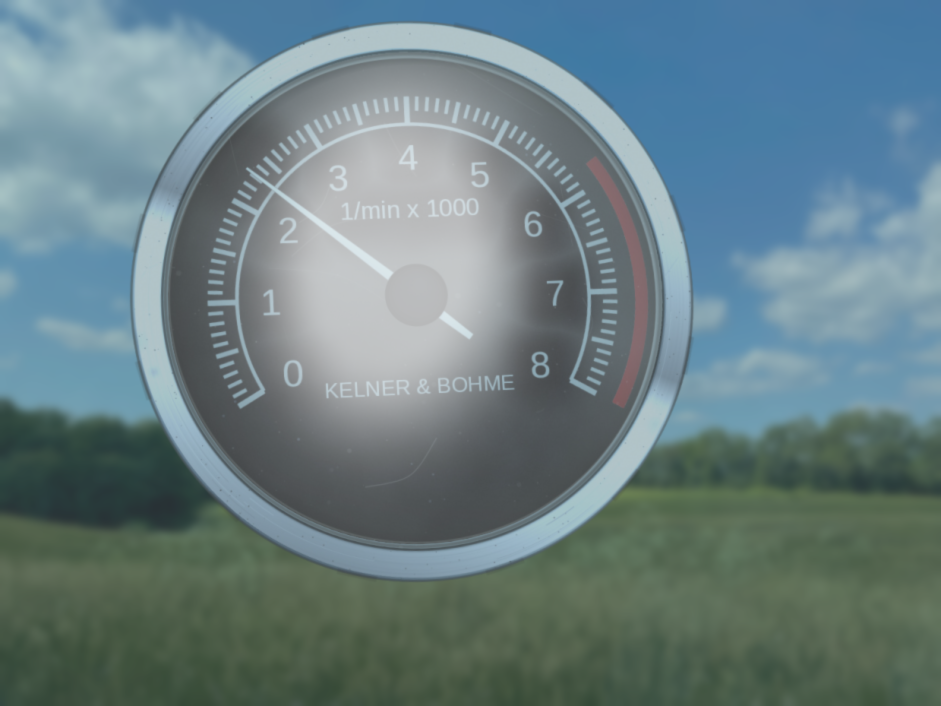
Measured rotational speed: 2300,rpm
